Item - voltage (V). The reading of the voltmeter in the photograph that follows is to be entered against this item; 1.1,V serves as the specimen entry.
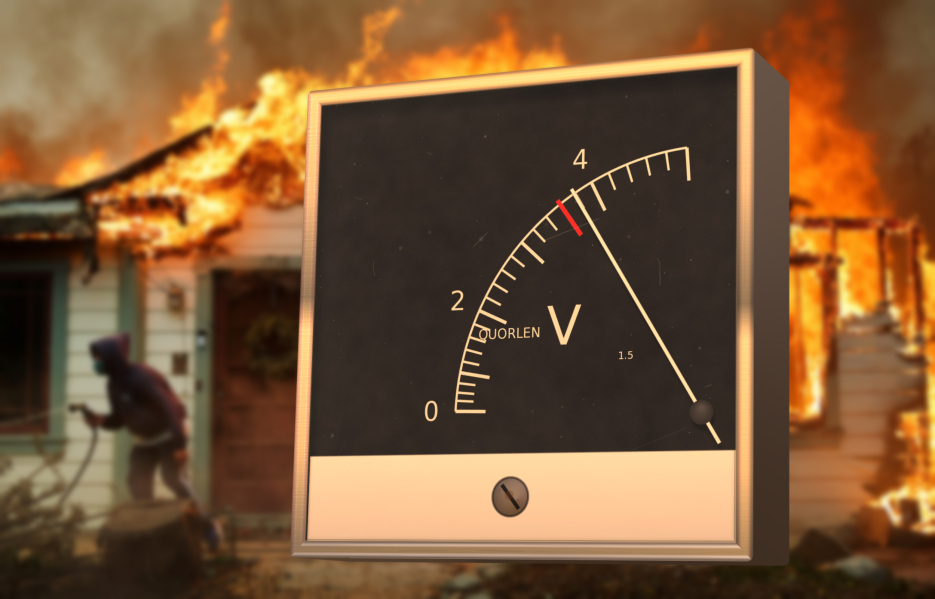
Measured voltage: 3.8,V
